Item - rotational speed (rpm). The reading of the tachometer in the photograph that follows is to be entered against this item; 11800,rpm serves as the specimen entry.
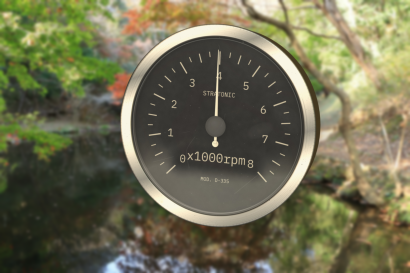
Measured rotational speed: 4000,rpm
